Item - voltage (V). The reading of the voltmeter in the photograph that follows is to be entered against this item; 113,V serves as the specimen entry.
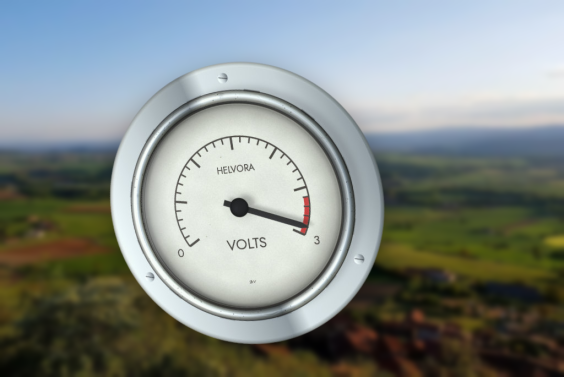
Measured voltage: 2.9,V
